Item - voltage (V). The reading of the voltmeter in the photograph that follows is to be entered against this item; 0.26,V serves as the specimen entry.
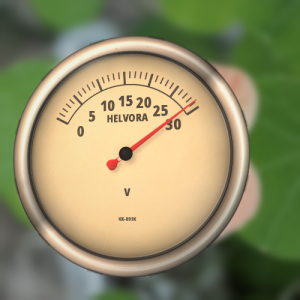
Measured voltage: 29,V
